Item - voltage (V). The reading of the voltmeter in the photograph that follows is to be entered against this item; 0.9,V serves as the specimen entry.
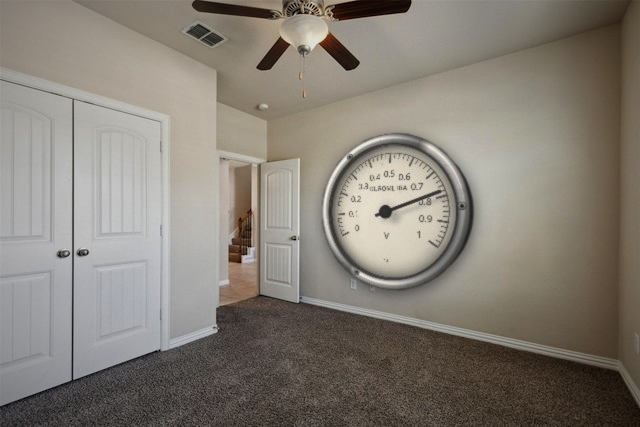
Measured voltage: 0.78,V
